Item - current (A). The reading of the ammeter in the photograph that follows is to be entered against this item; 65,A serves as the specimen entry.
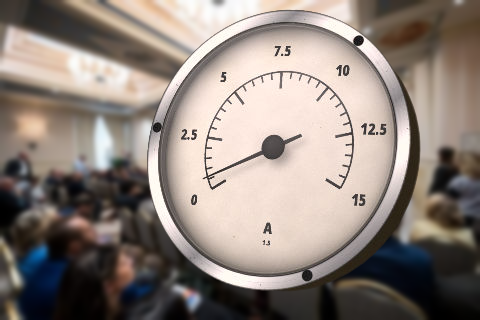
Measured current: 0.5,A
